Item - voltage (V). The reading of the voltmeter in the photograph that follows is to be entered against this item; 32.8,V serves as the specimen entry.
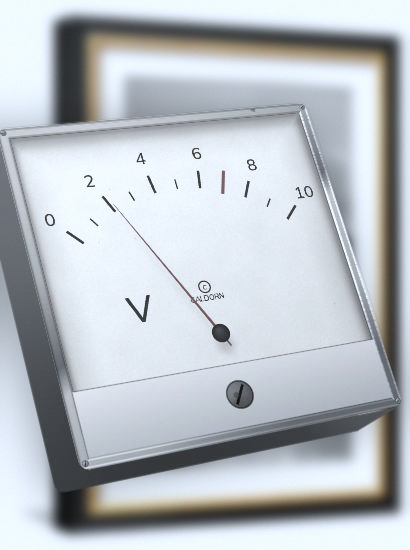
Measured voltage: 2,V
